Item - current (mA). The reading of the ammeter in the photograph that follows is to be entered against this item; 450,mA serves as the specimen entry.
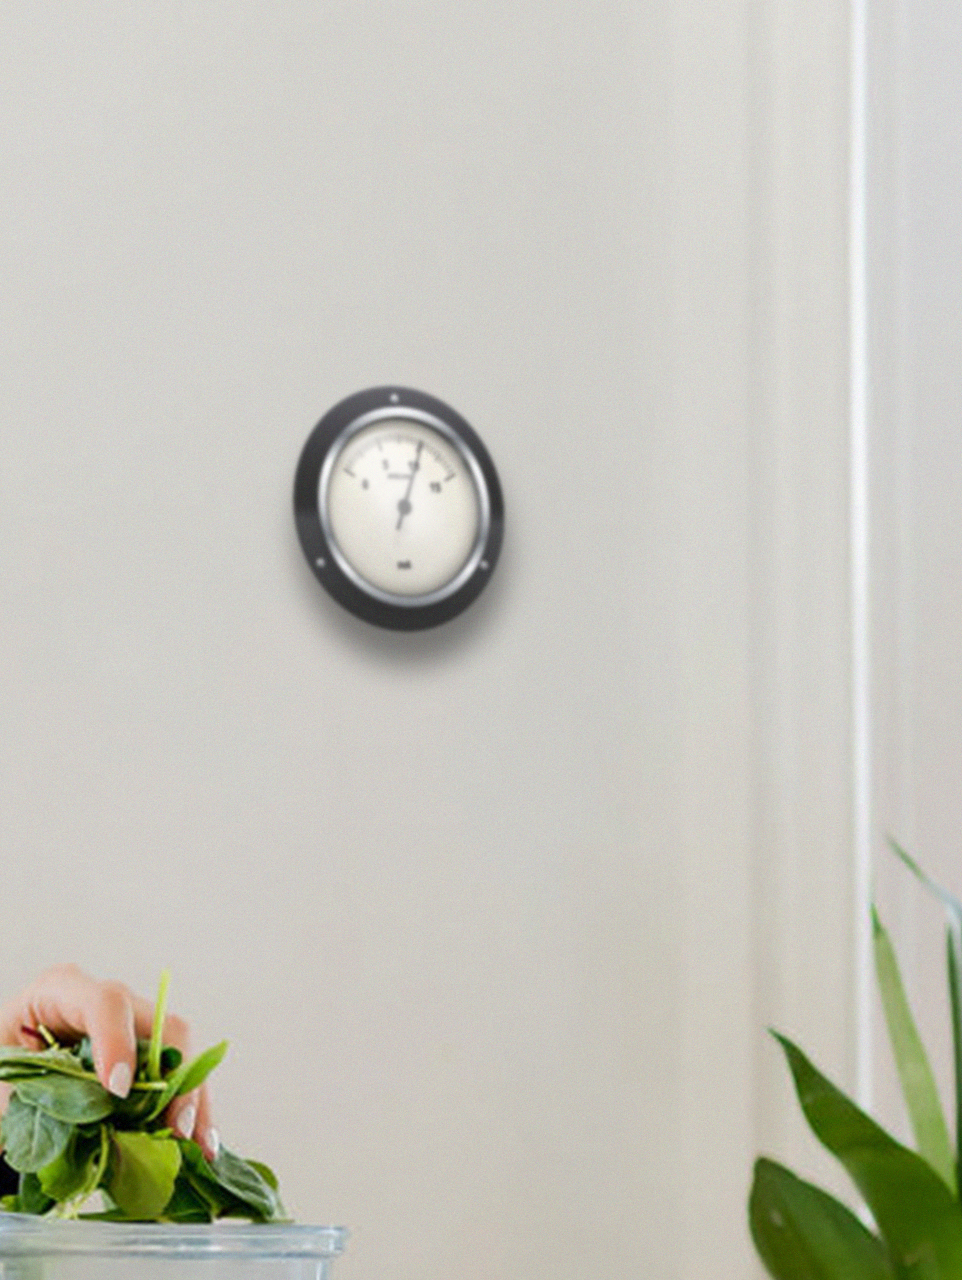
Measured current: 10,mA
